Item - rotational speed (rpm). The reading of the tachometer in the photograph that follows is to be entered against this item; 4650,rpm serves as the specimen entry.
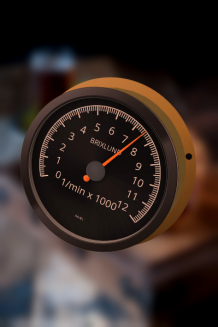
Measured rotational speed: 7500,rpm
